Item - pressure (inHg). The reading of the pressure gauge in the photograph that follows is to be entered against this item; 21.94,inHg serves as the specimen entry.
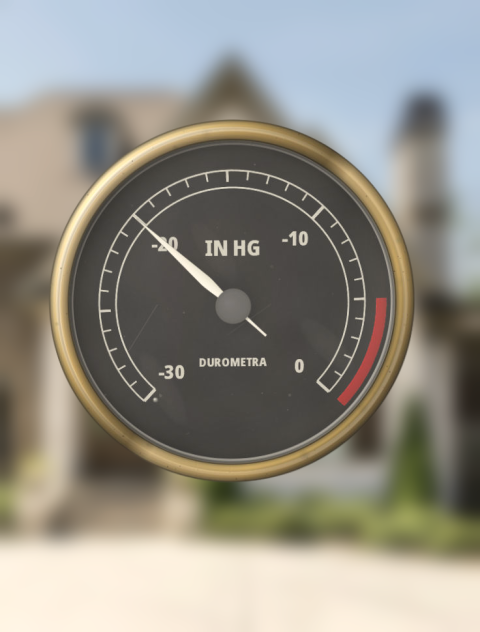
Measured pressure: -20,inHg
